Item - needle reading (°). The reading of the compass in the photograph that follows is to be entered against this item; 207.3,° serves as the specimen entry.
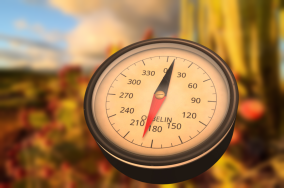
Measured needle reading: 190,°
